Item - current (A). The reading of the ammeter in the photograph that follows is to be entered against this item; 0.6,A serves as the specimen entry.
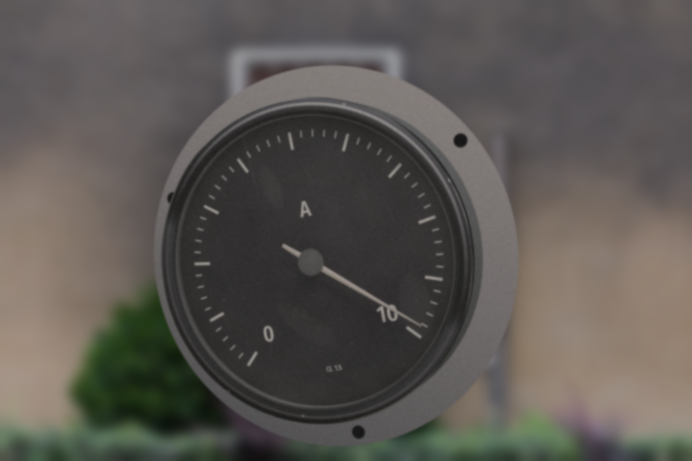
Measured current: 9.8,A
